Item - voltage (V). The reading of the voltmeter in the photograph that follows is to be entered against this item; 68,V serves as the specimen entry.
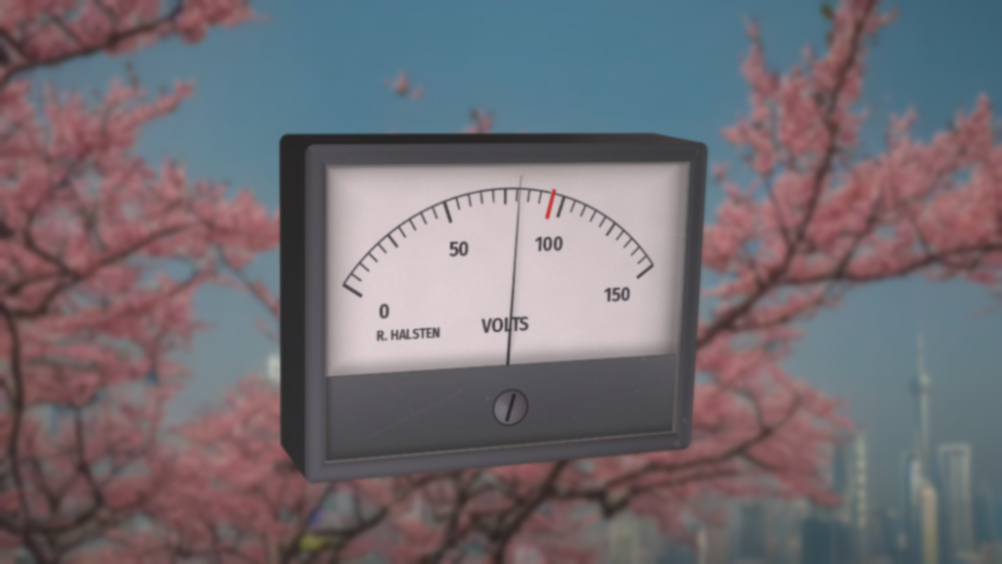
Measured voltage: 80,V
